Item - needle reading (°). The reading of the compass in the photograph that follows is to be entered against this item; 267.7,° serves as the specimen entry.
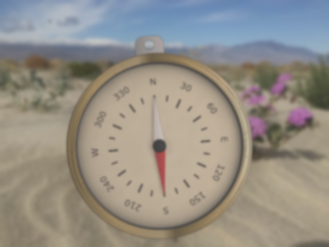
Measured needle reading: 180,°
